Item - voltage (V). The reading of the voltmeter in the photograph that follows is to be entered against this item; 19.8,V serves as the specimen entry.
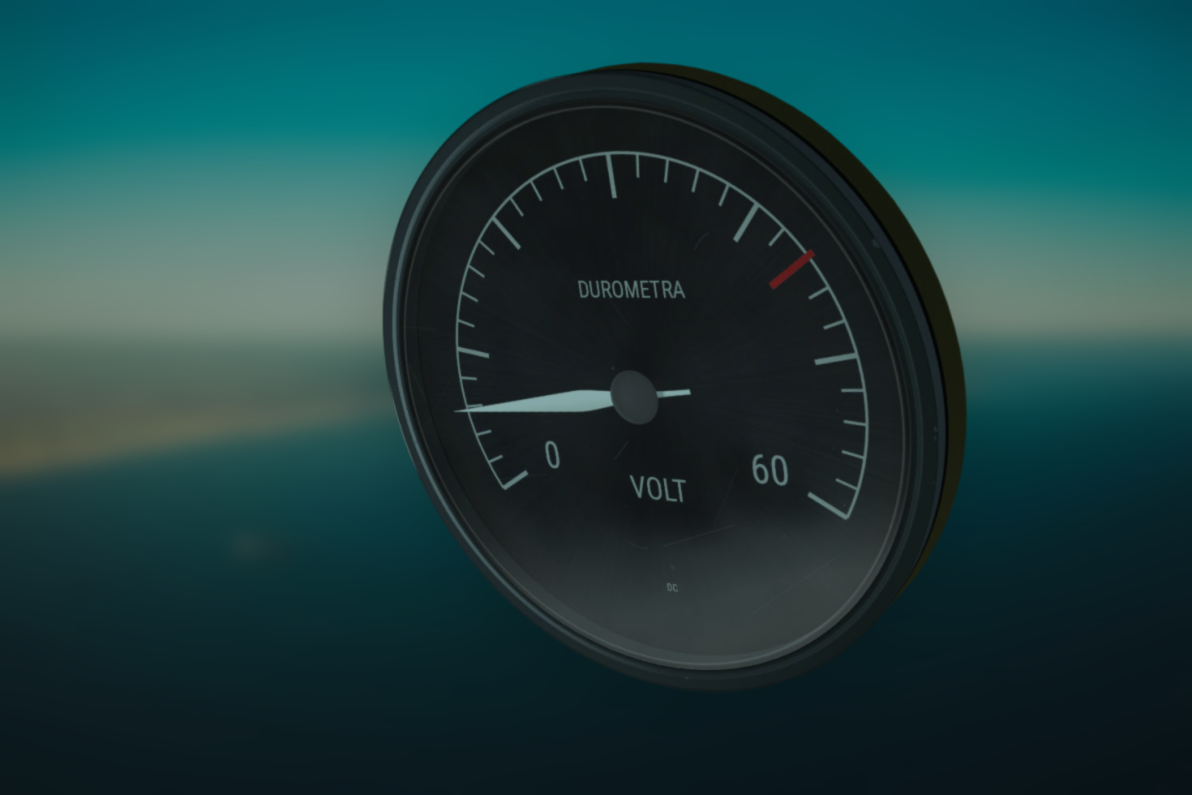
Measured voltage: 6,V
